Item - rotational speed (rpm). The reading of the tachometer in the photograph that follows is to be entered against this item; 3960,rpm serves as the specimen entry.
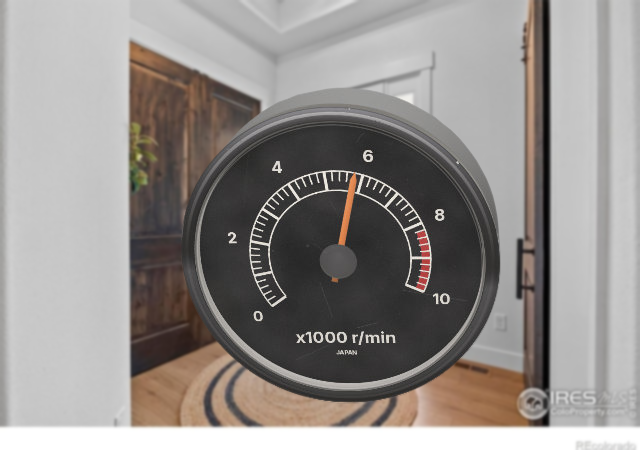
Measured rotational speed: 5800,rpm
